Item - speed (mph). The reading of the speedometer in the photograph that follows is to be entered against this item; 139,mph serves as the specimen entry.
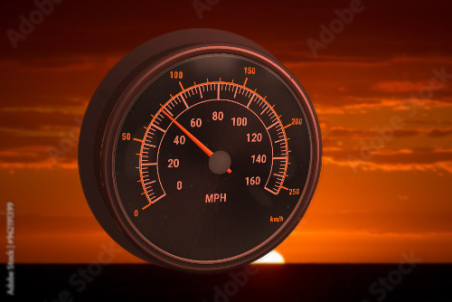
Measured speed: 48,mph
